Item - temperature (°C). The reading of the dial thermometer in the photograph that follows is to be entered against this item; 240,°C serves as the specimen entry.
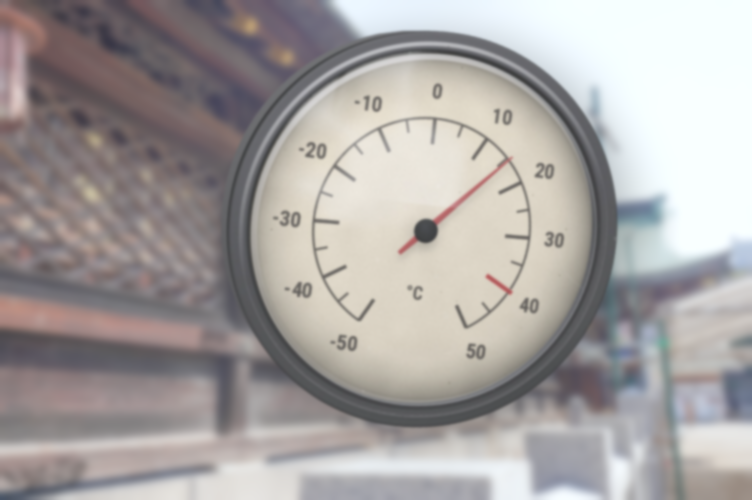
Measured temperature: 15,°C
